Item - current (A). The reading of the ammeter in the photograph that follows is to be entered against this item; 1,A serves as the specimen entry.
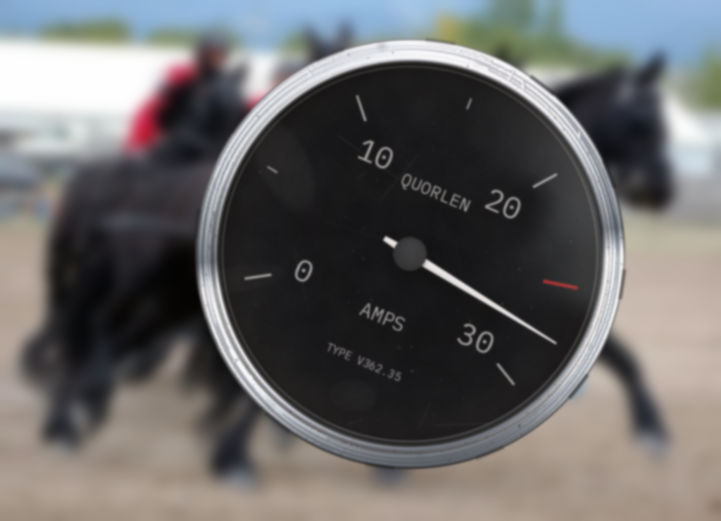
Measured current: 27.5,A
